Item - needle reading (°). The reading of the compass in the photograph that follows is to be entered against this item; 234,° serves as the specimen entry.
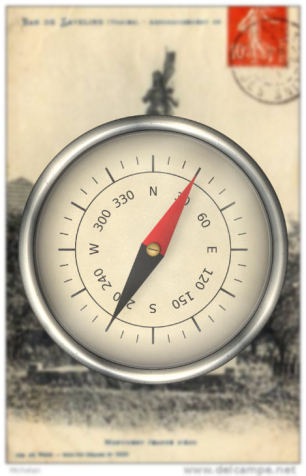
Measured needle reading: 30,°
